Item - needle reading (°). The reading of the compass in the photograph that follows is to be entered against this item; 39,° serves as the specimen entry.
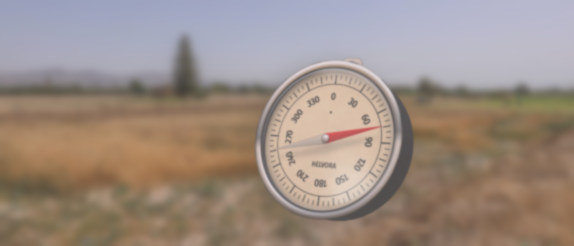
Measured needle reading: 75,°
